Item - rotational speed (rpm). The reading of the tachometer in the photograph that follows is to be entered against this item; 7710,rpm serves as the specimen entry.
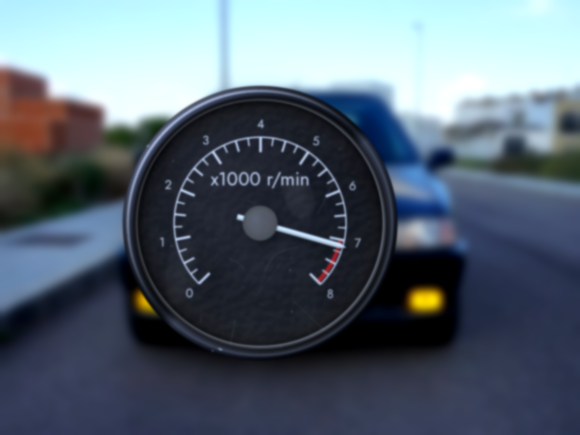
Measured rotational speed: 7125,rpm
